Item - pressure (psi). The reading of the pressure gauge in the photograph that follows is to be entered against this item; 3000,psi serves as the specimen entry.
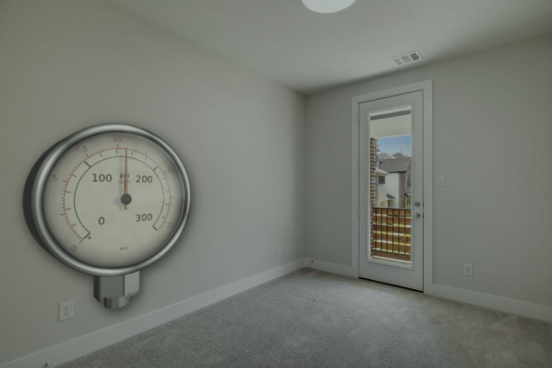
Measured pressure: 150,psi
